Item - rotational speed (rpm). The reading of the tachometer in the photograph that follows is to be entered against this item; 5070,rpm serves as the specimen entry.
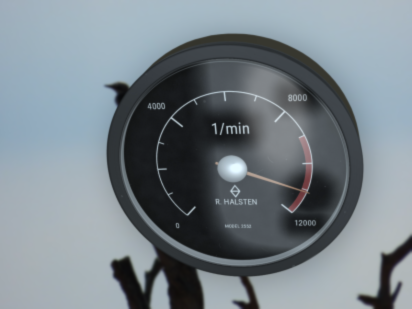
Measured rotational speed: 11000,rpm
